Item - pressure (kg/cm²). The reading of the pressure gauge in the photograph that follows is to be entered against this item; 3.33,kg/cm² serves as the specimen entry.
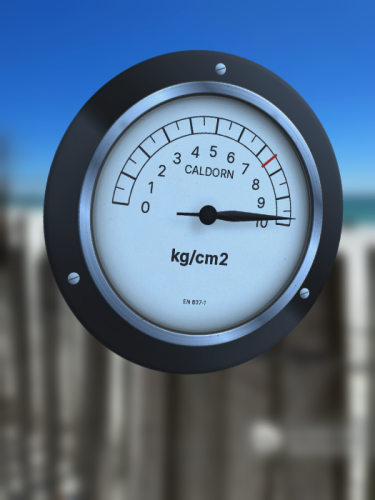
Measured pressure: 9.75,kg/cm²
